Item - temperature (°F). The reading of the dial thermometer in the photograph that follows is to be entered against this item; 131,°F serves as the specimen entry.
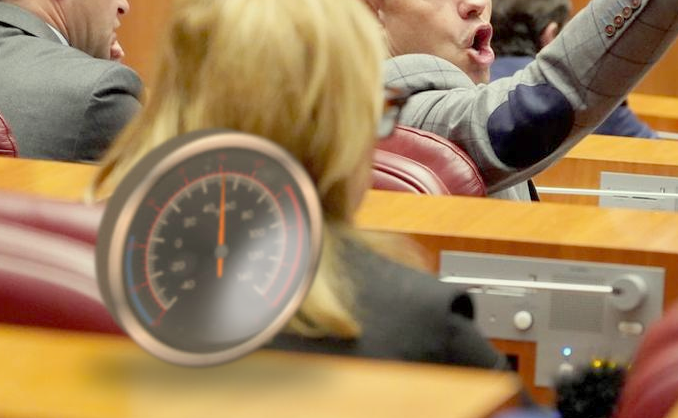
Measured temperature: 50,°F
